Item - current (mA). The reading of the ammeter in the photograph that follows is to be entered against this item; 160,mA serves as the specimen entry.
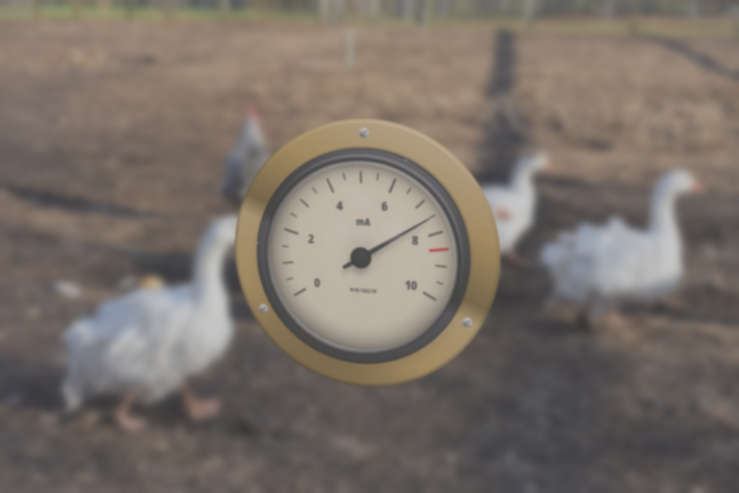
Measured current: 7.5,mA
